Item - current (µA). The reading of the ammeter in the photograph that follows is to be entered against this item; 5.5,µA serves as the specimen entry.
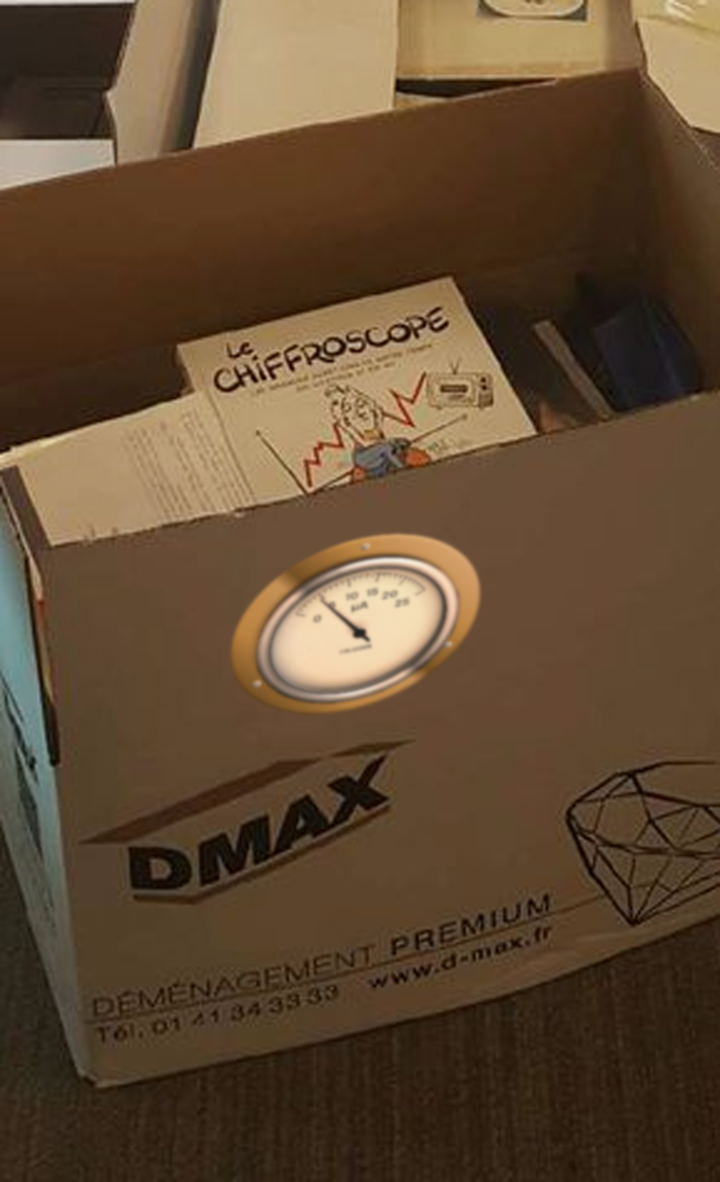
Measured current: 5,µA
